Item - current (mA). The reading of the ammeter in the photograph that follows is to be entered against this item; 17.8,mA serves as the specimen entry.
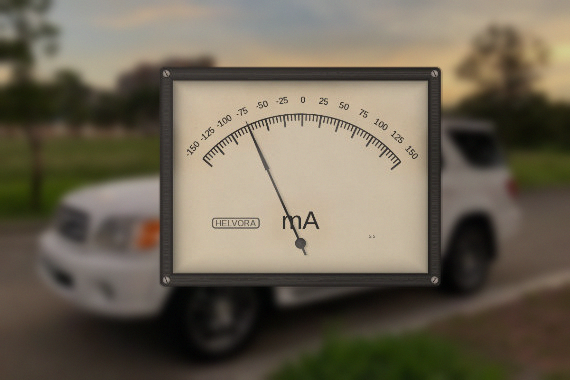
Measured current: -75,mA
